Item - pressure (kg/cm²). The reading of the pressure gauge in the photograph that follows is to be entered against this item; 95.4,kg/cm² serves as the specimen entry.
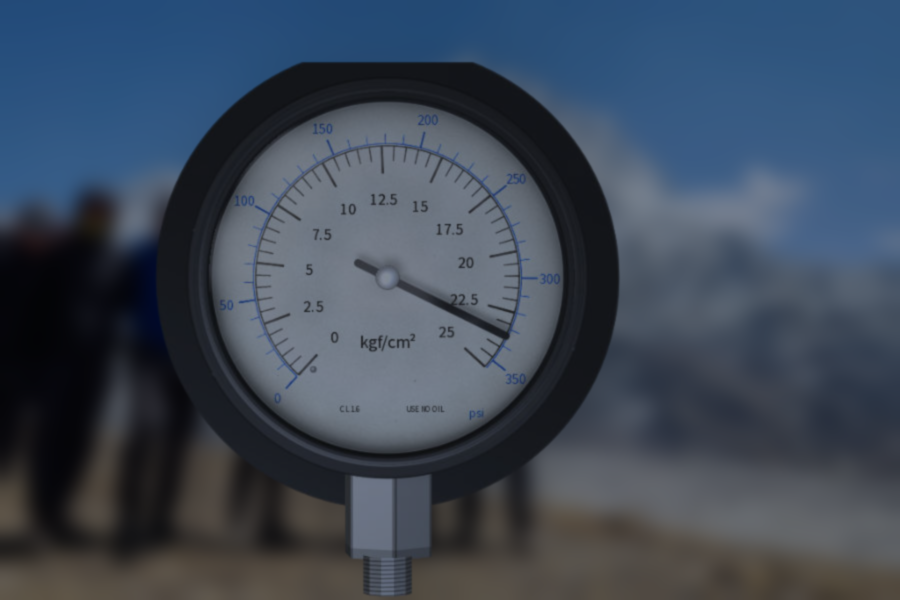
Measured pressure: 23.5,kg/cm²
